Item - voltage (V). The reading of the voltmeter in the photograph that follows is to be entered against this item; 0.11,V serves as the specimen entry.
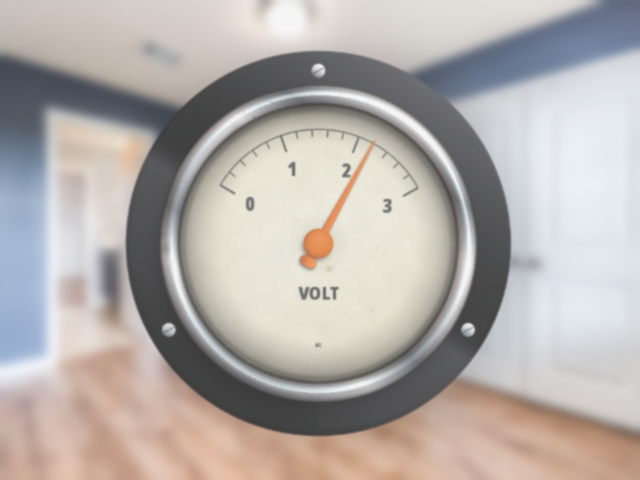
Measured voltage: 2.2,V
